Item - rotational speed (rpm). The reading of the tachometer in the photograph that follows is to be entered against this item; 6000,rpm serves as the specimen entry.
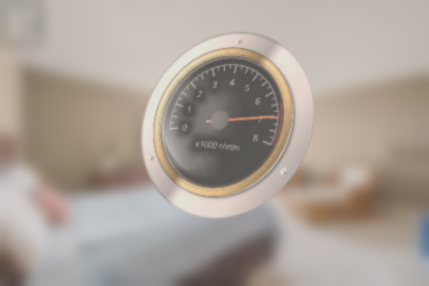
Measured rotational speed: 7000,rpm
